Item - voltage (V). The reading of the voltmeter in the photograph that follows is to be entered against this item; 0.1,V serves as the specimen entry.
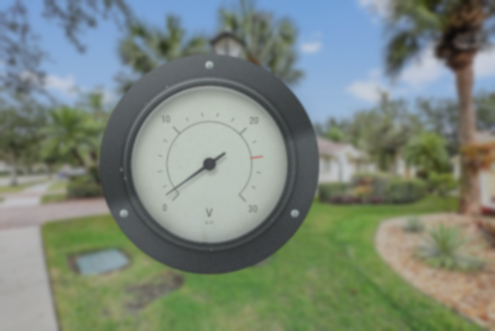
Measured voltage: 1,V
